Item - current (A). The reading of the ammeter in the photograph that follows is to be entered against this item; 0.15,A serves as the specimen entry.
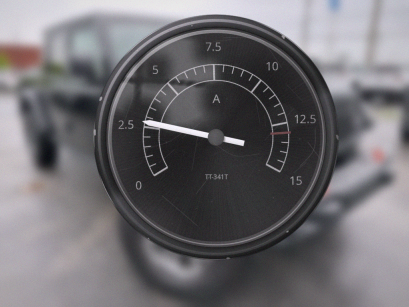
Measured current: 2.75,A
